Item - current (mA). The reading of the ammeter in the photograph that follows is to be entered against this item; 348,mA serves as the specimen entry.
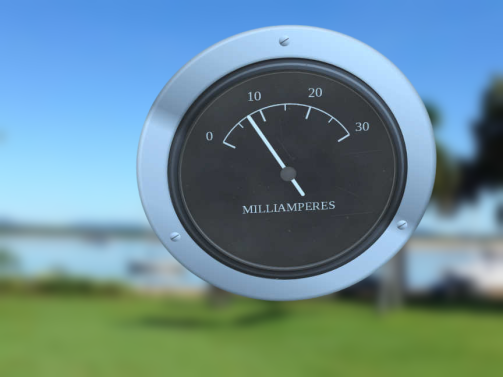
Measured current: 7.5,mA
